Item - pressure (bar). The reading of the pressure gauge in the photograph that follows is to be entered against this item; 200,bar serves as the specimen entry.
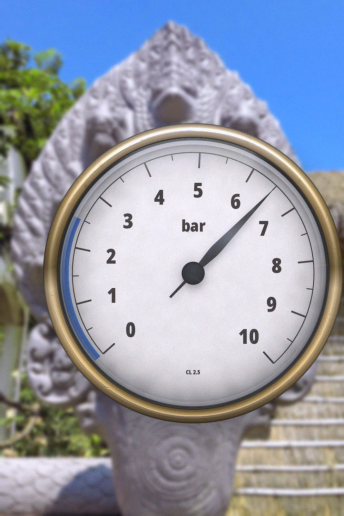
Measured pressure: 6.5,bar
